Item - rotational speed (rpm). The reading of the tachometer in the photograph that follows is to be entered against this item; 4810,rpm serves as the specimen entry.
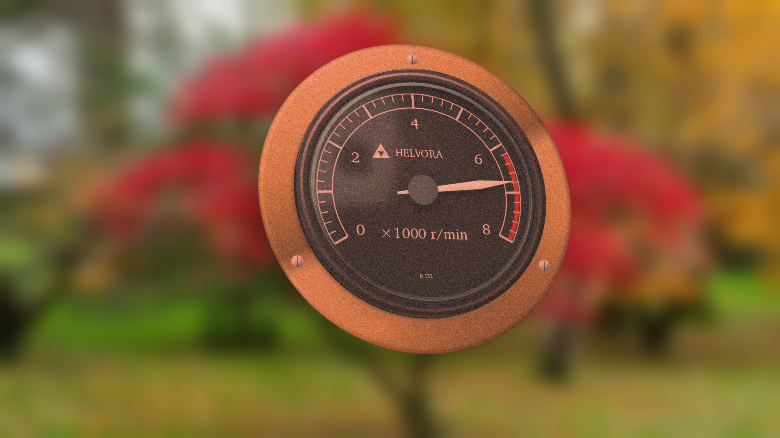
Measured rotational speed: 6800,rpm
